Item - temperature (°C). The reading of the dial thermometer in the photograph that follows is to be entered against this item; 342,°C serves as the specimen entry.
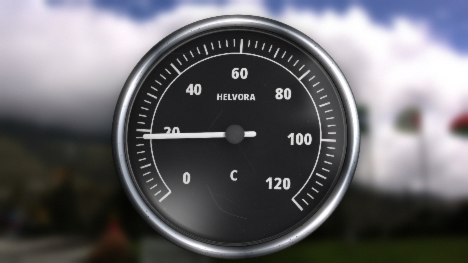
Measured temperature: 18,°C
